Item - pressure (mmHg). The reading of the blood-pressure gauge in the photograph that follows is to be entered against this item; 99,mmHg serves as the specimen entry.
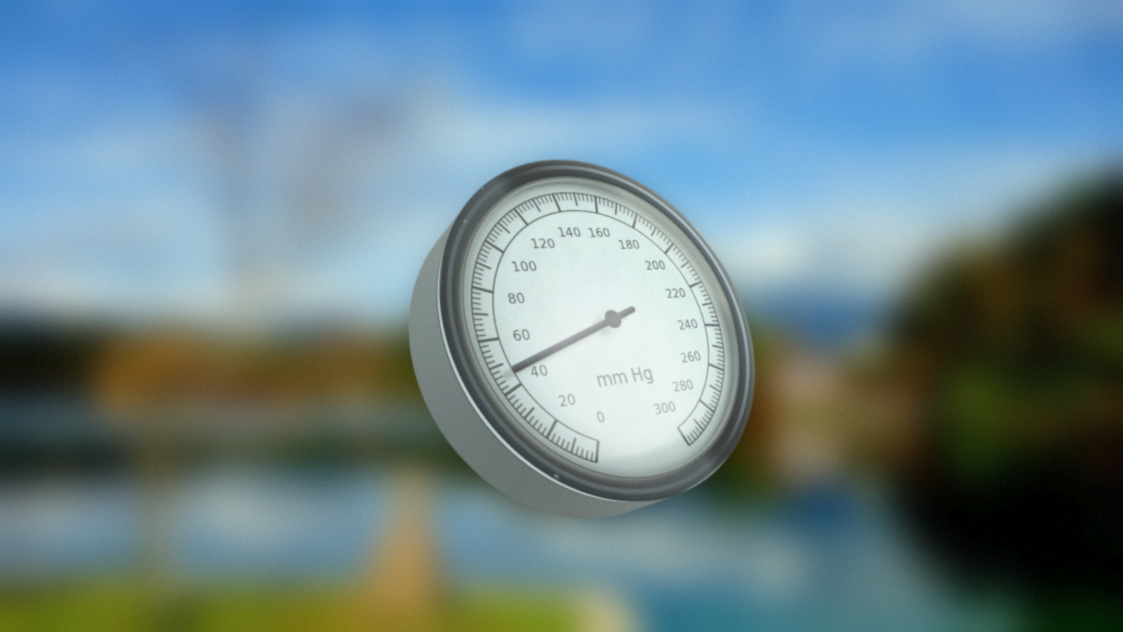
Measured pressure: 46,mmHg
